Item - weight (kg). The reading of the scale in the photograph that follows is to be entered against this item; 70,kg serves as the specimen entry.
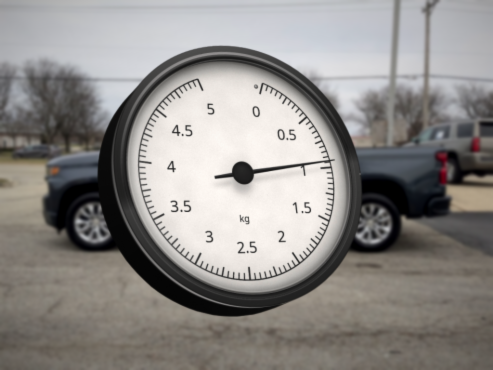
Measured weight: 0.95,kg
